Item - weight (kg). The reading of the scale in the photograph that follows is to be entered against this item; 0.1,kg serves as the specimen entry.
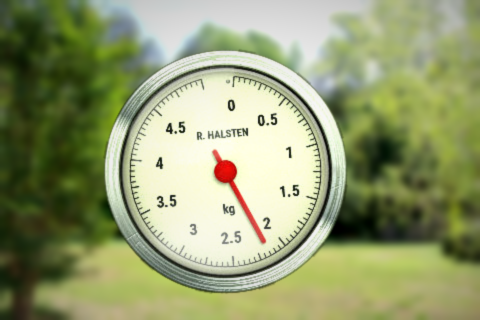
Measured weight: 2.15,kg
